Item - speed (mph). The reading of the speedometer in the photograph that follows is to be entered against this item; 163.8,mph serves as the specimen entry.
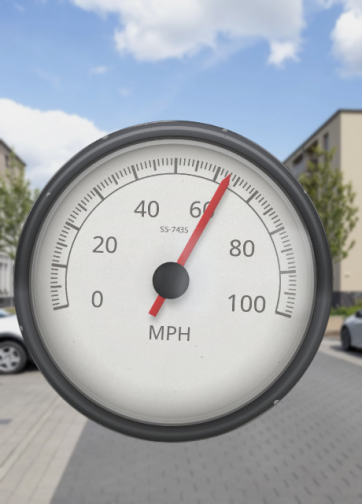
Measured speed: 63,mph
